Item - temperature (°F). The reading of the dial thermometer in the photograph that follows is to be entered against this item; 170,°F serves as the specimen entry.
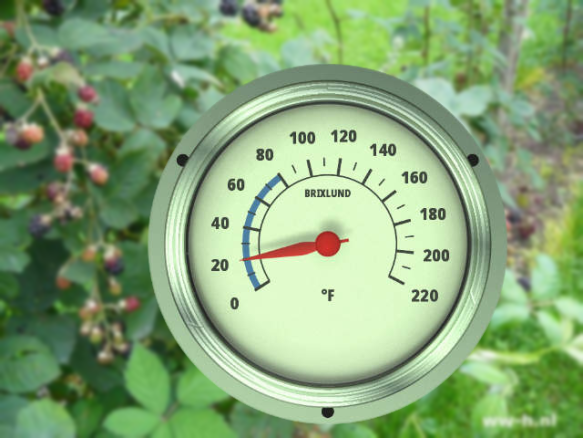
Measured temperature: 20,°F
